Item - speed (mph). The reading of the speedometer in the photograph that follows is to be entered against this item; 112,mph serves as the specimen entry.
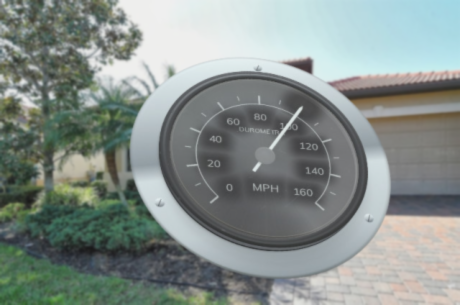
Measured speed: 100,mph
